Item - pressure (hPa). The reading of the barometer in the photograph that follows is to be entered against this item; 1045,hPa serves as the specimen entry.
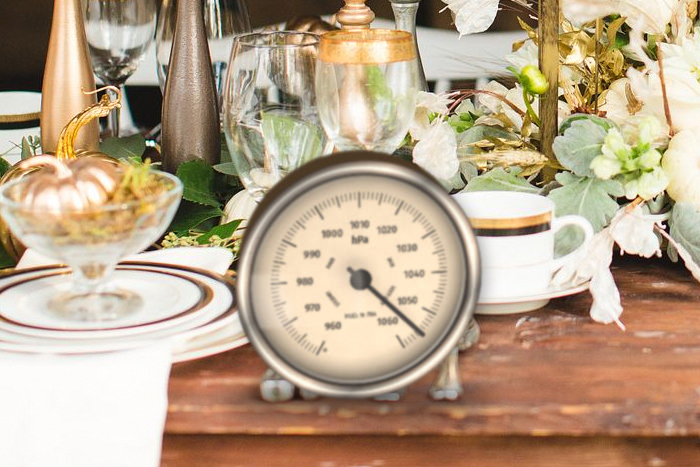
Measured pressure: 1055,hPa
